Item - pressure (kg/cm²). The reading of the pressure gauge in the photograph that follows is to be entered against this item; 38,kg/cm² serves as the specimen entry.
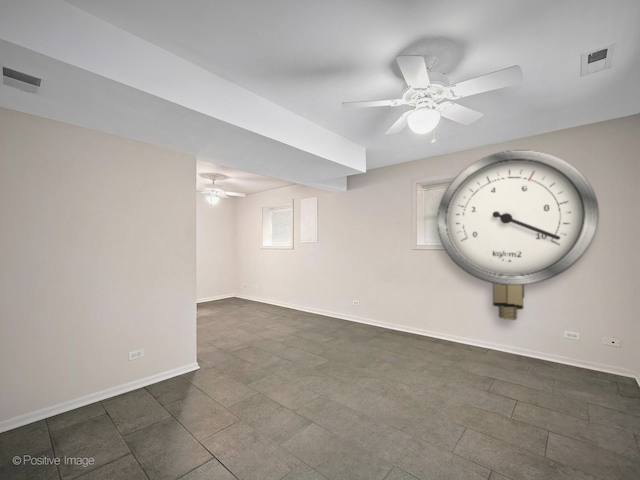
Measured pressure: 9.75,kg/cm²
